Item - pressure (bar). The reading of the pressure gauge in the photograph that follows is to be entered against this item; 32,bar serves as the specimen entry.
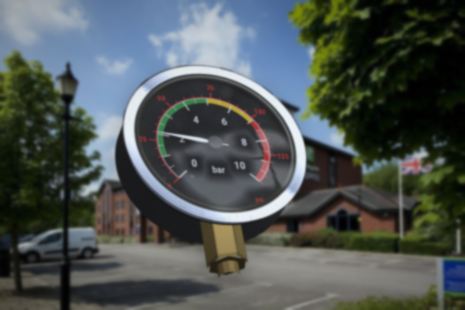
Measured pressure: 2,bar
